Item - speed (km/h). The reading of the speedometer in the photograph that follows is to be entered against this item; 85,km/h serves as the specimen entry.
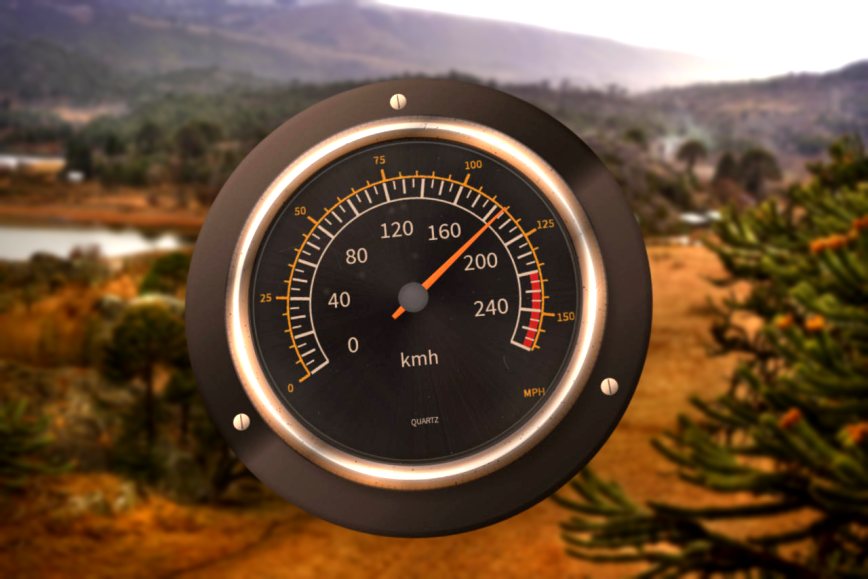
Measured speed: 185,km/h
